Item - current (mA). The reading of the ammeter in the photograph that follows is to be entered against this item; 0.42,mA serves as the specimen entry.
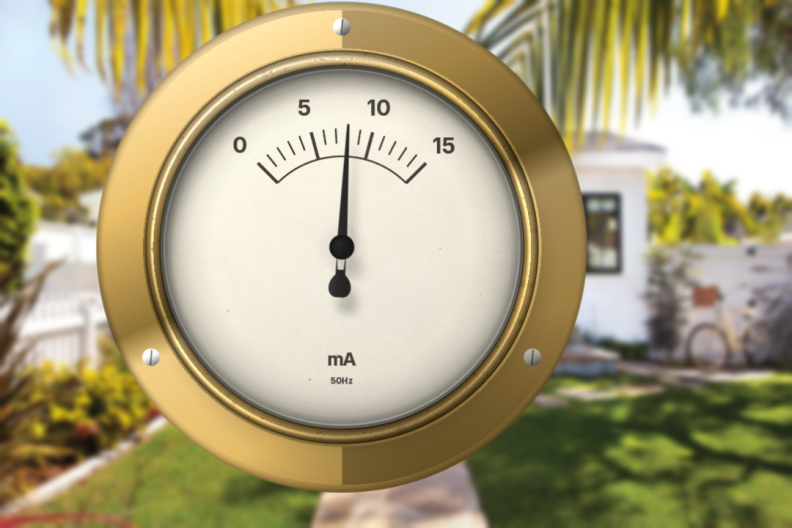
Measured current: 8,mA
